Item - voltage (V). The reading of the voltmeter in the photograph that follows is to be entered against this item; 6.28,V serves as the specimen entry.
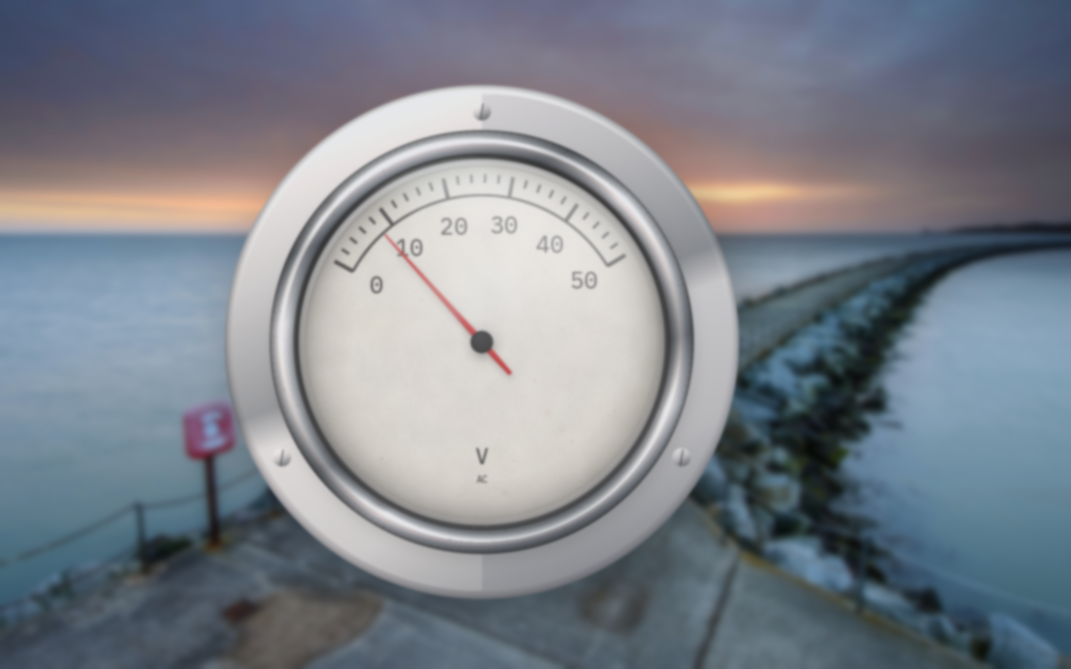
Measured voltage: 8,V
